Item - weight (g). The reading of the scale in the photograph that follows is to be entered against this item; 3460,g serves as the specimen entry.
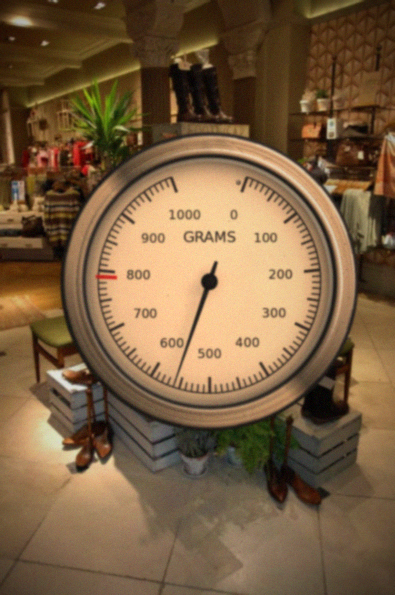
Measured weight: 560,g
